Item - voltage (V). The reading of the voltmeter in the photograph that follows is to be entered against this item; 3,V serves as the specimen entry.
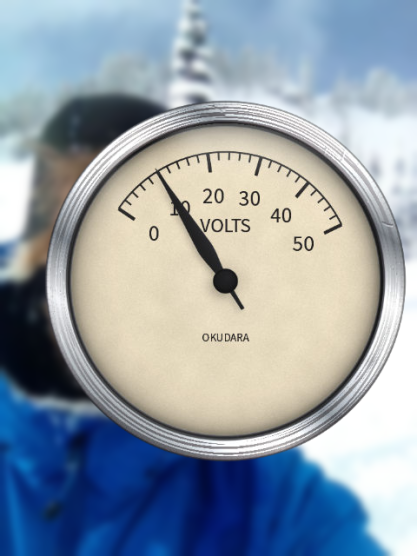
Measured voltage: 10,V
